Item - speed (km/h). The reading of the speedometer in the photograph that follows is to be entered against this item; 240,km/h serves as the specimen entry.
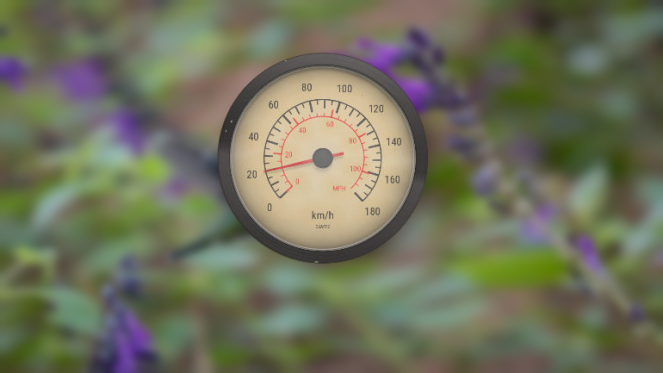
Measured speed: 20,km/h
